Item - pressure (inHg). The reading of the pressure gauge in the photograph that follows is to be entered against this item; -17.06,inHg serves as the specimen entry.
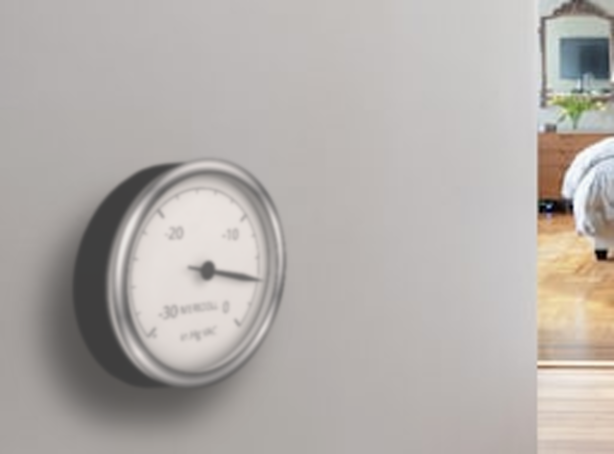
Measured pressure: -4,inHg
